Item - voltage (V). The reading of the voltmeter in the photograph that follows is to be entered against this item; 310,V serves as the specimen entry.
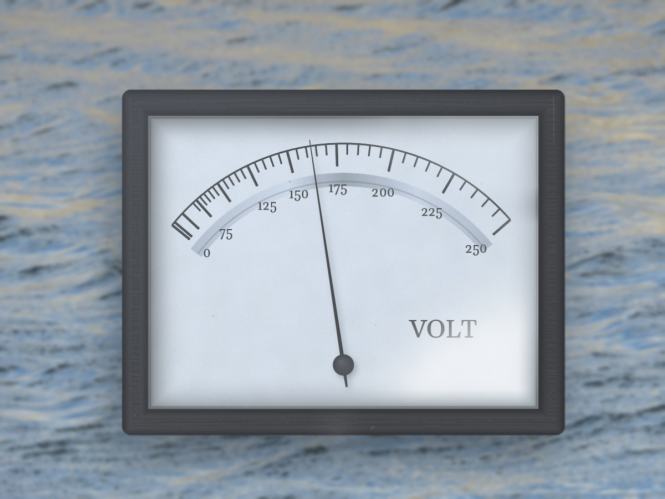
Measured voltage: 162.5,V
